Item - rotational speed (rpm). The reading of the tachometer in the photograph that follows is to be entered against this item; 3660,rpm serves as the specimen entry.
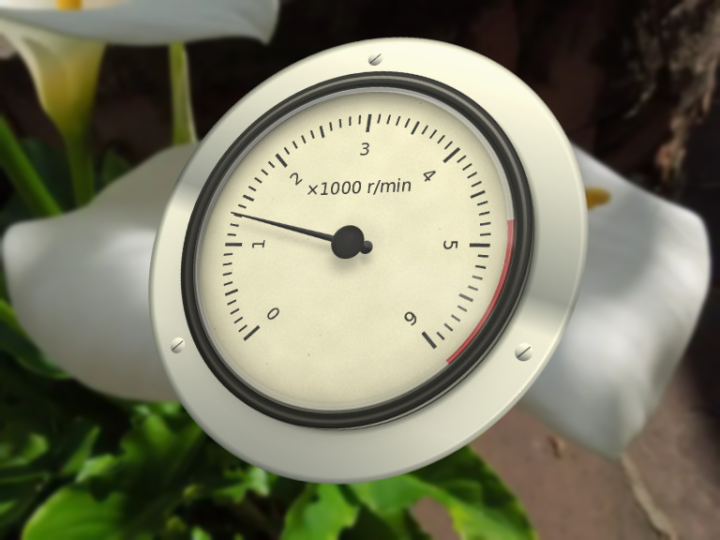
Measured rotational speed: 1300,rpm
